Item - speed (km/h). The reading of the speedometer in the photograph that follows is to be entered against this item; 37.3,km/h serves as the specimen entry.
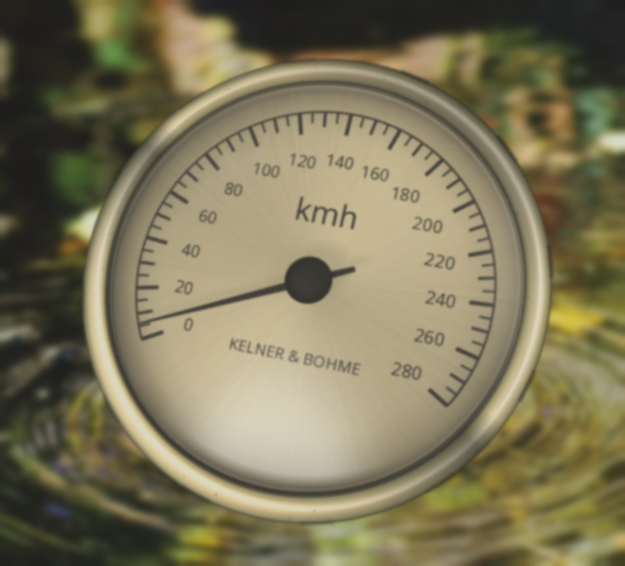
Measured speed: 5,km/h
